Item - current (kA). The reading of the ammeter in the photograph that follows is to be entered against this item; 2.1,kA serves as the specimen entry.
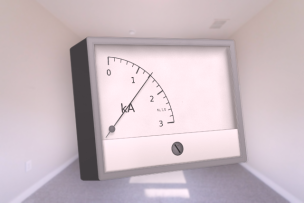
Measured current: 1.4,kA
